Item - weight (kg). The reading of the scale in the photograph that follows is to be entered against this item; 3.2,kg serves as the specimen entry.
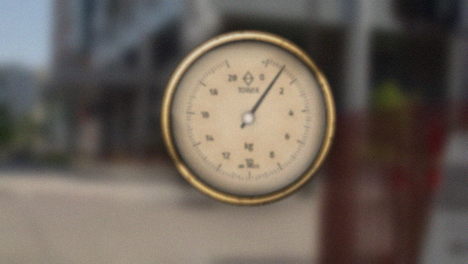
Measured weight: 1,kg
